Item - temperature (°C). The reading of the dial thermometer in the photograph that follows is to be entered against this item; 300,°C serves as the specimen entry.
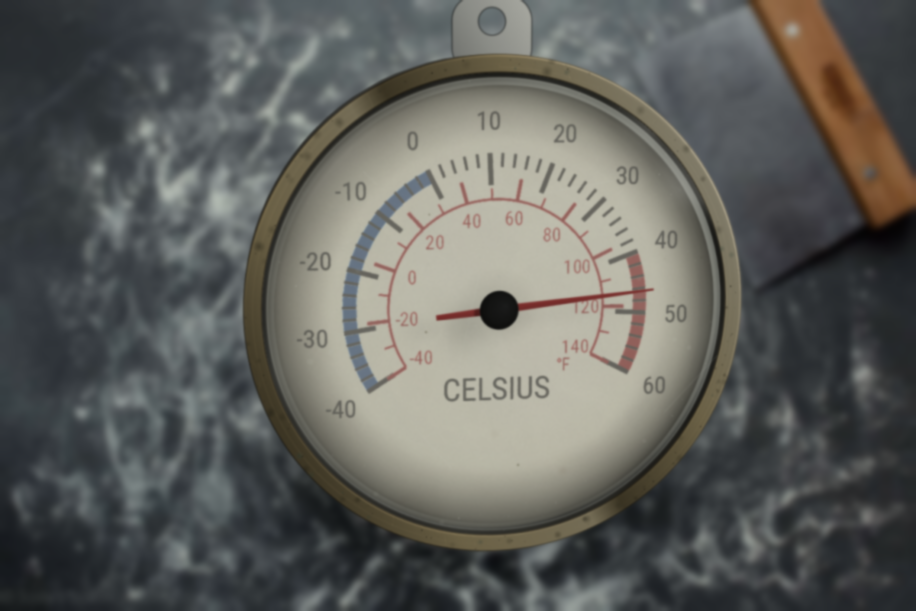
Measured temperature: 46,°C
